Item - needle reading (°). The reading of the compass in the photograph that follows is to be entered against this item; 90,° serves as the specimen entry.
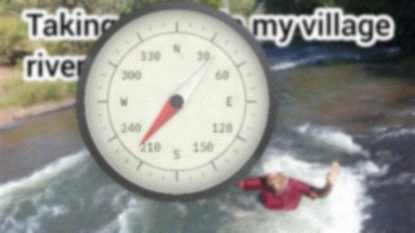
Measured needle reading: 220,°
